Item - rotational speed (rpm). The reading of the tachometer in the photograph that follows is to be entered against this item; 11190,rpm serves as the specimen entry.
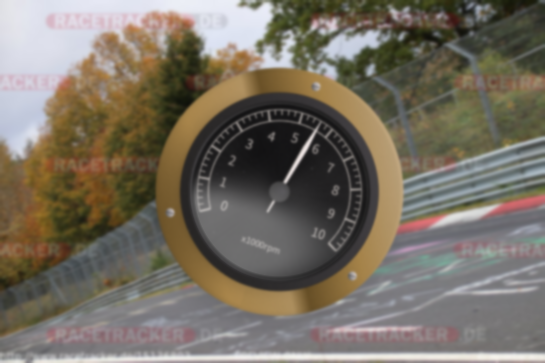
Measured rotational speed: 5600,rpm
